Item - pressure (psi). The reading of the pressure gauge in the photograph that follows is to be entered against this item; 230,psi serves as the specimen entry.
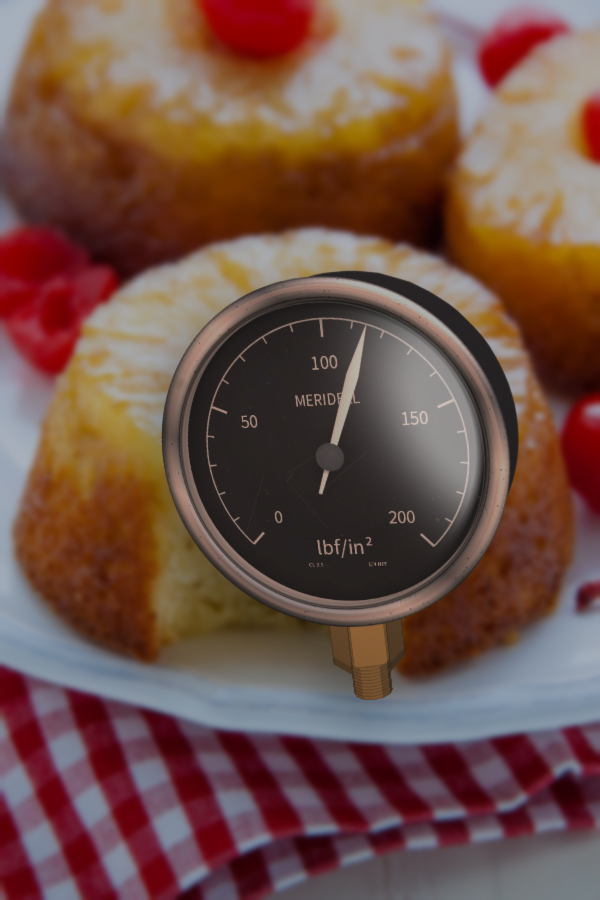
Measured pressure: 115,psi
